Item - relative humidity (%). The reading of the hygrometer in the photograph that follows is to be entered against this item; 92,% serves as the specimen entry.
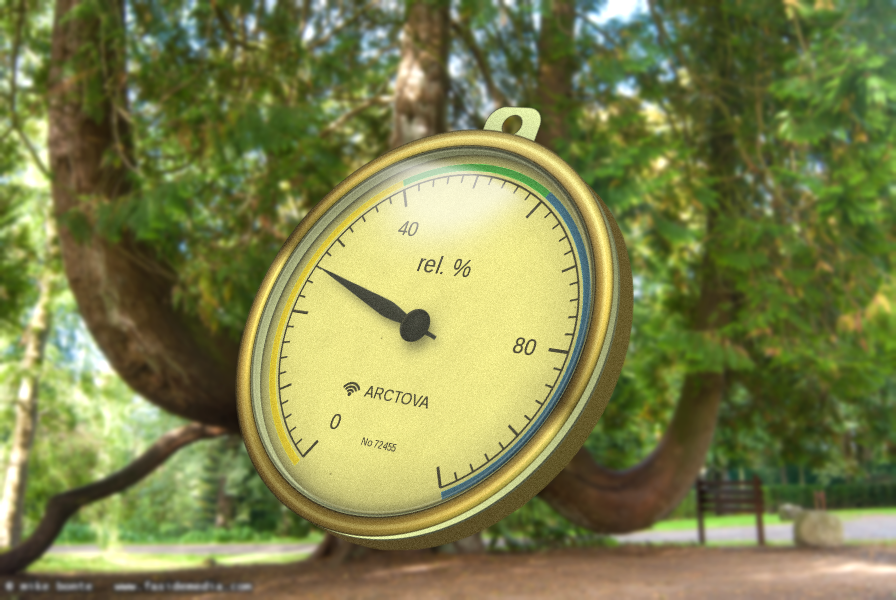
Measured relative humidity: 26,%
